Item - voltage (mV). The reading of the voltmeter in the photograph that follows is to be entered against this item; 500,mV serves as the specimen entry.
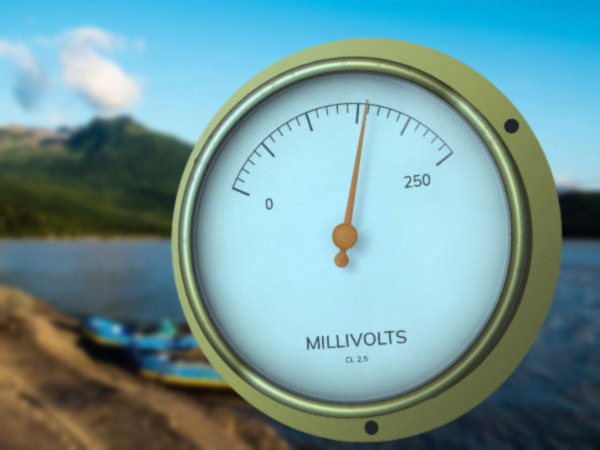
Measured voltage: 160,mV
